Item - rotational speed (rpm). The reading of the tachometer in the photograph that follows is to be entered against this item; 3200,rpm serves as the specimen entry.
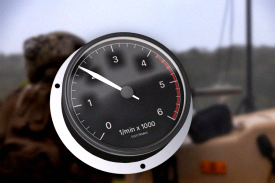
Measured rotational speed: 2000,rpm
